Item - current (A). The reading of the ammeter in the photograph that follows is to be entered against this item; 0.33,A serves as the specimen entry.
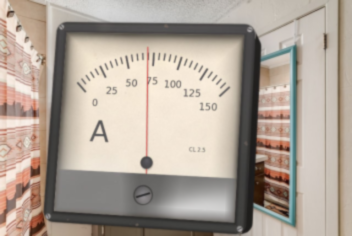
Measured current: 70,A
